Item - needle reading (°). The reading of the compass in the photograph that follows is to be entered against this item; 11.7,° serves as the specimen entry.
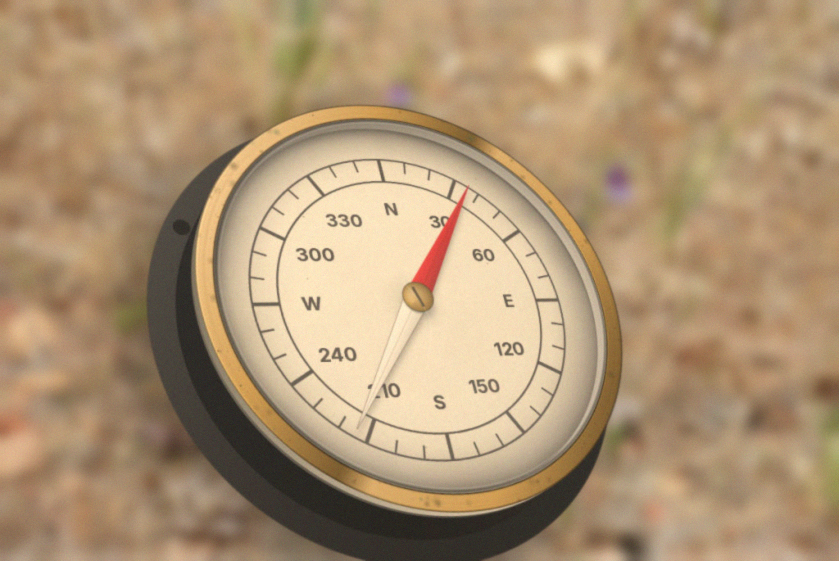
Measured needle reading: 35,°
